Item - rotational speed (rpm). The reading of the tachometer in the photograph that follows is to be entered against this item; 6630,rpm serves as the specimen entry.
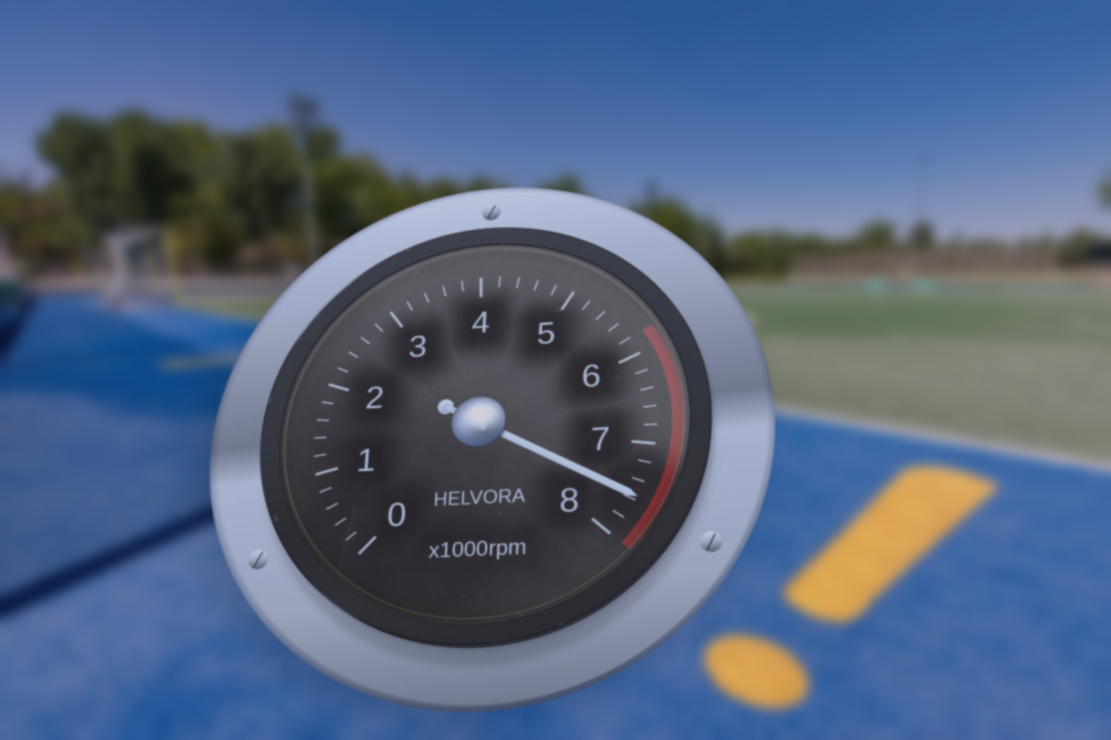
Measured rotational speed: 7600,rpm
